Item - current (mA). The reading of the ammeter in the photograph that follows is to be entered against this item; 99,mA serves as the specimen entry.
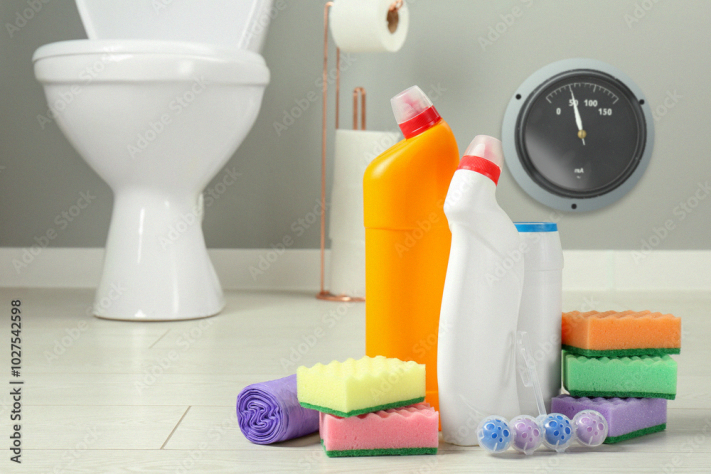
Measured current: 50,mA
